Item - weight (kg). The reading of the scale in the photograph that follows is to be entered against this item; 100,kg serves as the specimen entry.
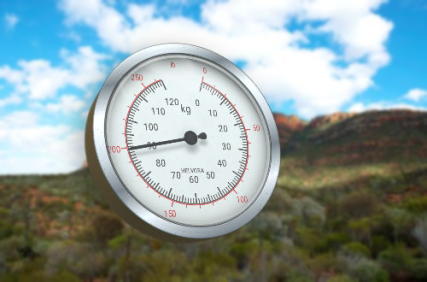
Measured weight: 90,kg
